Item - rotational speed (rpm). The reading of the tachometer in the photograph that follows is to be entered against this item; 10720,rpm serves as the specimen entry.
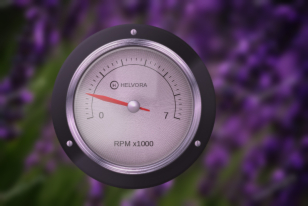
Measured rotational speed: 1000,rpm
